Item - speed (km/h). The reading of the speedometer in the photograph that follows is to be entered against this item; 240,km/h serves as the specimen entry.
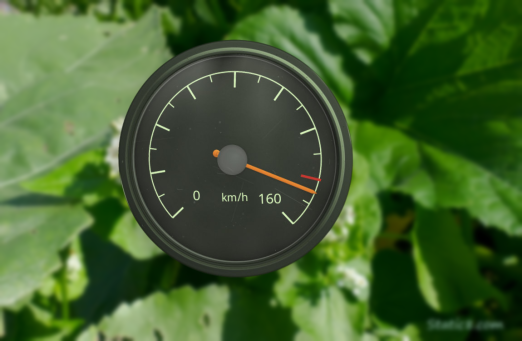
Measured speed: 145,km/h
